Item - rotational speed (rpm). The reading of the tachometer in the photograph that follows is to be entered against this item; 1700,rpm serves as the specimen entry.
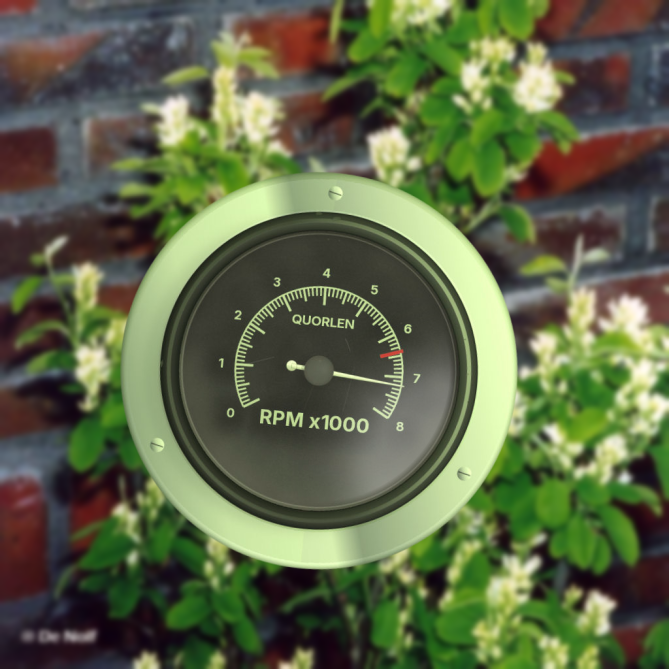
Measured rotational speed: 7200,rpm
